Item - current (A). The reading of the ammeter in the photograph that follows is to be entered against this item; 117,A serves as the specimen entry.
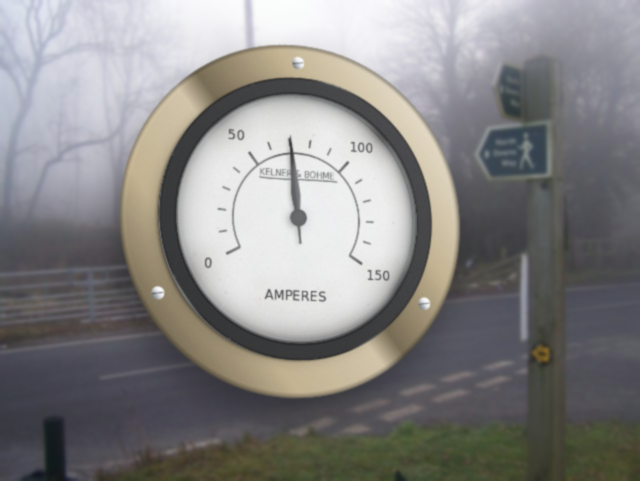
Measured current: 70,A
